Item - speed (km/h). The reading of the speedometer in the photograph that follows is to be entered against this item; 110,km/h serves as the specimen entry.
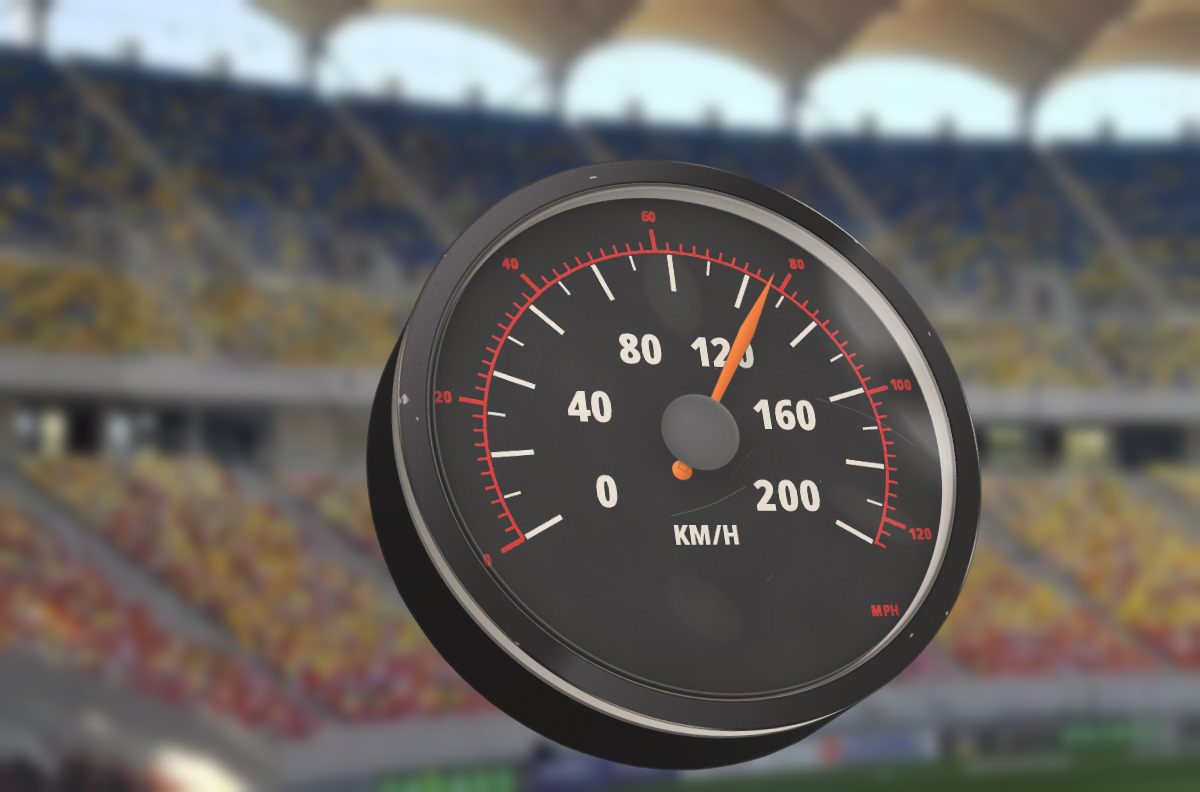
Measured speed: 125,km/h
